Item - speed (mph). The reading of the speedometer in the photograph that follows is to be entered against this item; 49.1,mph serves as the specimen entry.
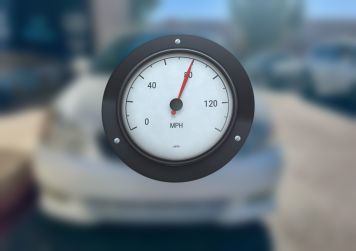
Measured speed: 80,mph
